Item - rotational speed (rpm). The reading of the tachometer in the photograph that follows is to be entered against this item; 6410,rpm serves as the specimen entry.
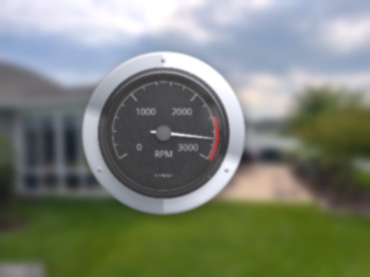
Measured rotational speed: 2700,rpm
